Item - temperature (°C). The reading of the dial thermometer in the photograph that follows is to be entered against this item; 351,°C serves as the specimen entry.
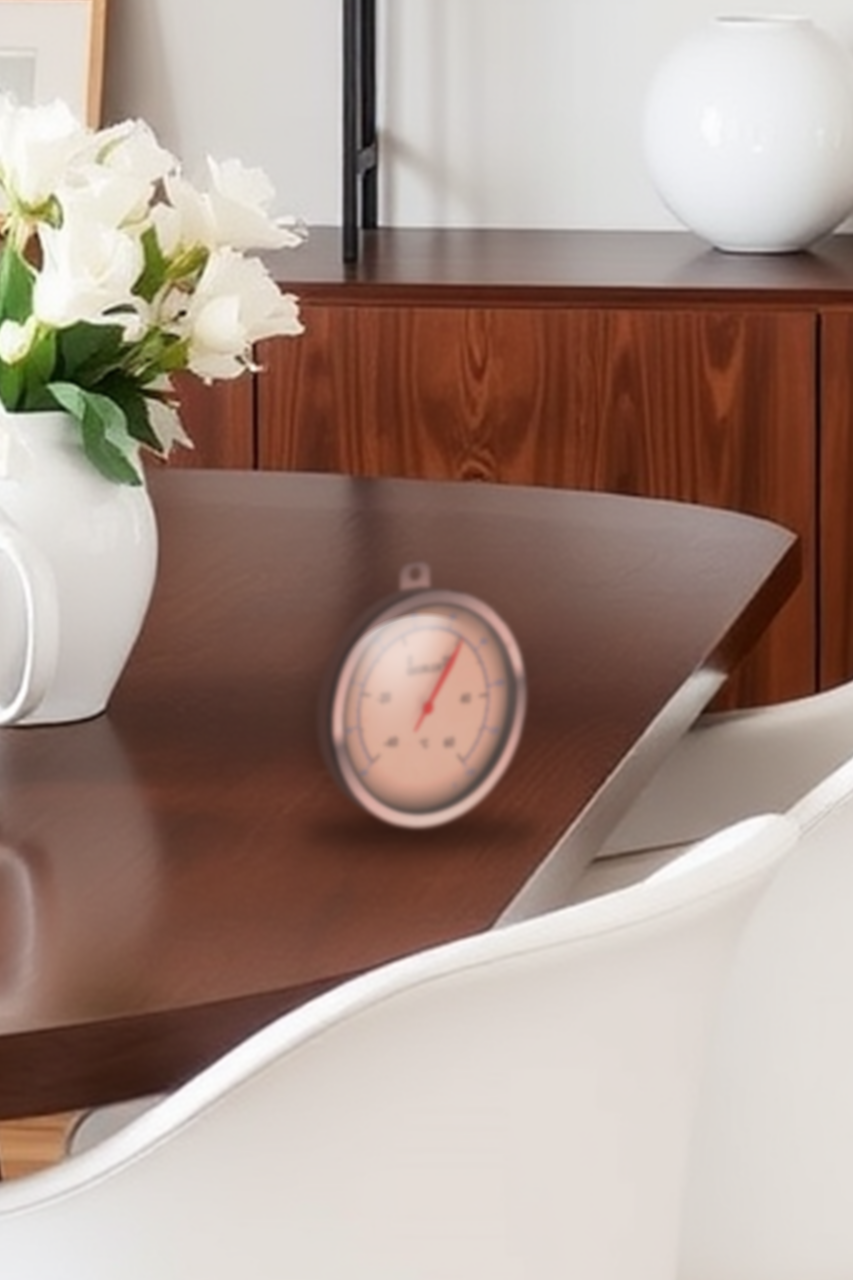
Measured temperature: 20,°C
